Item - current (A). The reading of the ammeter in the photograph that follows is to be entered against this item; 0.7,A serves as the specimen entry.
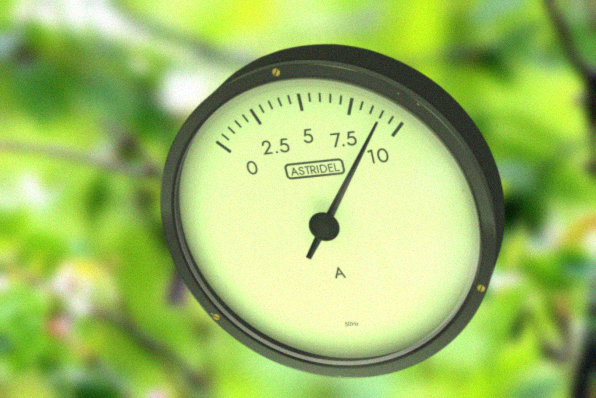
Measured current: 9,A
